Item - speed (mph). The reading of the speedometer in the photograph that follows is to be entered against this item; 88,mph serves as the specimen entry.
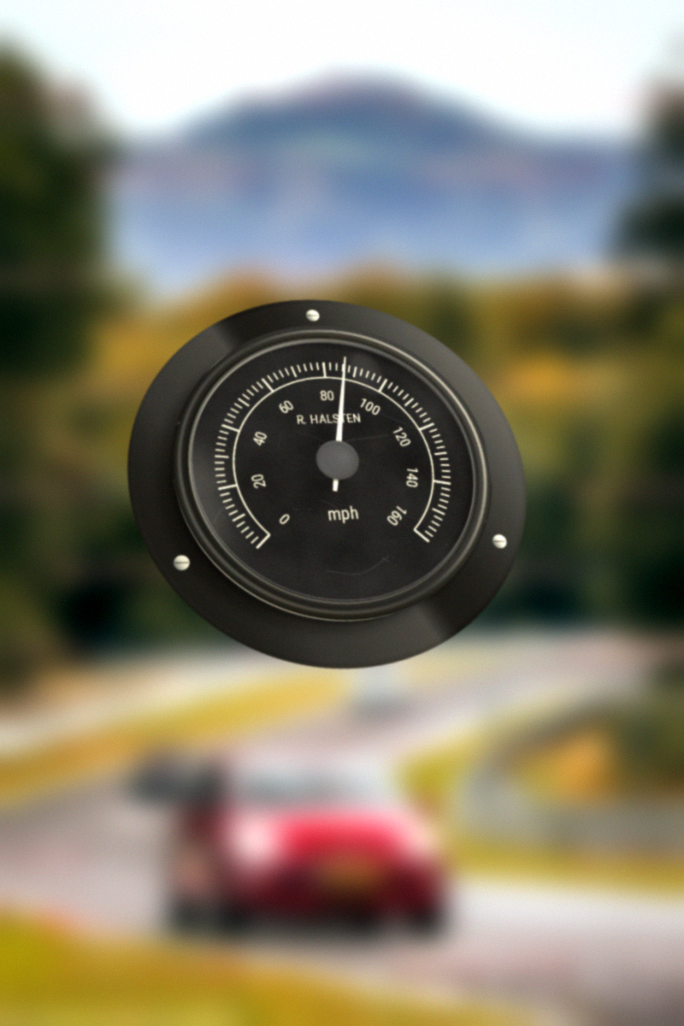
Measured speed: 86,mph
